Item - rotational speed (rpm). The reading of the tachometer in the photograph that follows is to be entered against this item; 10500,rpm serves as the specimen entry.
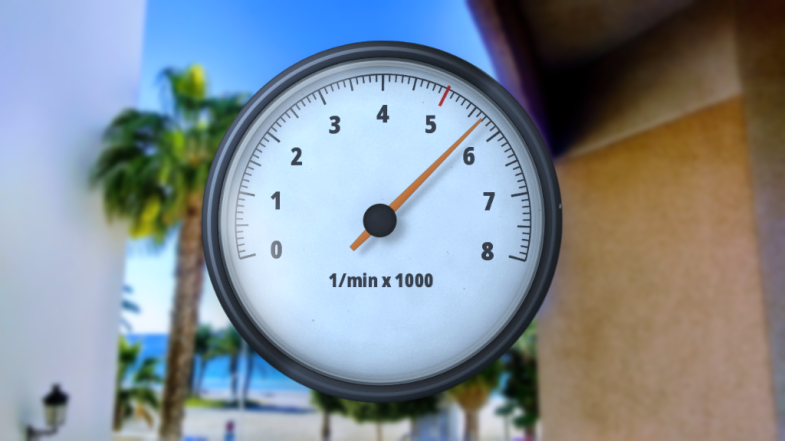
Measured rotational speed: 5700,rpm
